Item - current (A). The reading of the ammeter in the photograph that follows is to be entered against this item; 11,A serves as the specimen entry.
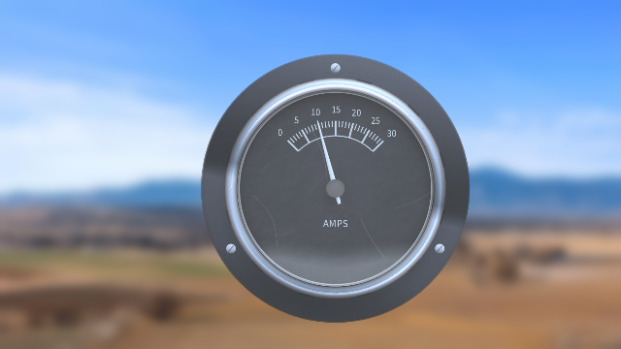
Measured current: 10,A
